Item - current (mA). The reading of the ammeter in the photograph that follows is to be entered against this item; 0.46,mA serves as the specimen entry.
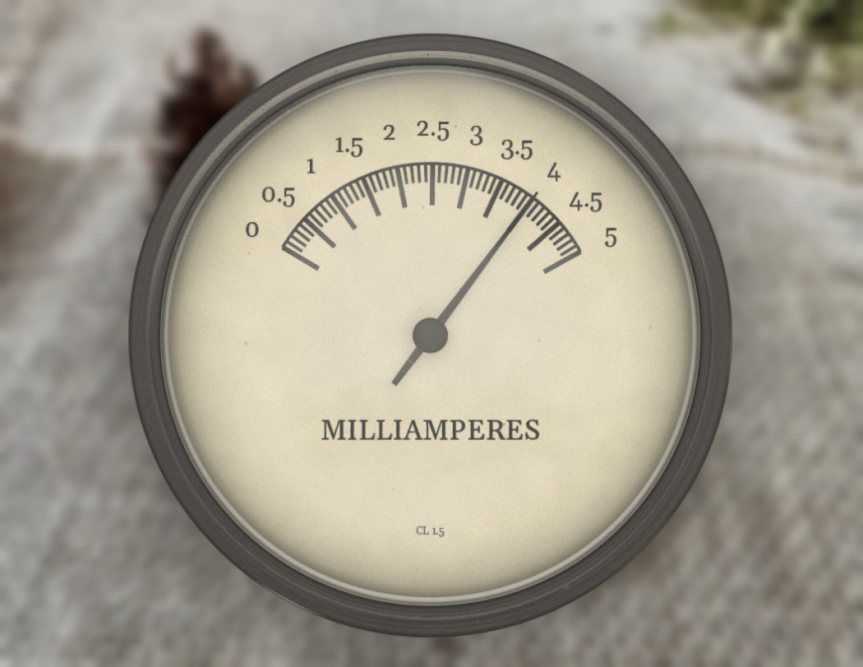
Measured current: 4,mA
